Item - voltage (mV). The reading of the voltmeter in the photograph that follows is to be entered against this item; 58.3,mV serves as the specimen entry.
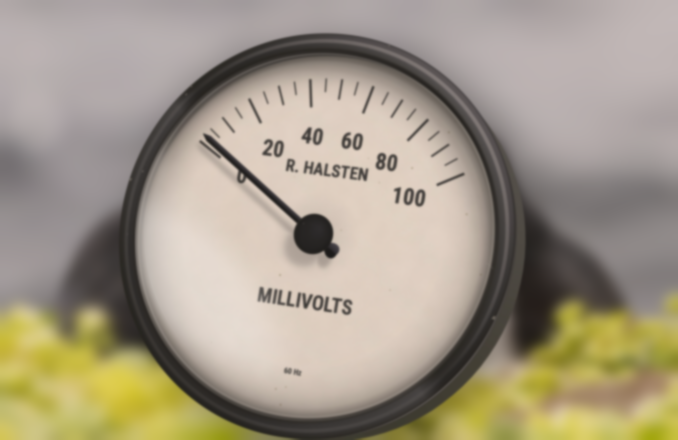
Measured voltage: 2.5,mV
